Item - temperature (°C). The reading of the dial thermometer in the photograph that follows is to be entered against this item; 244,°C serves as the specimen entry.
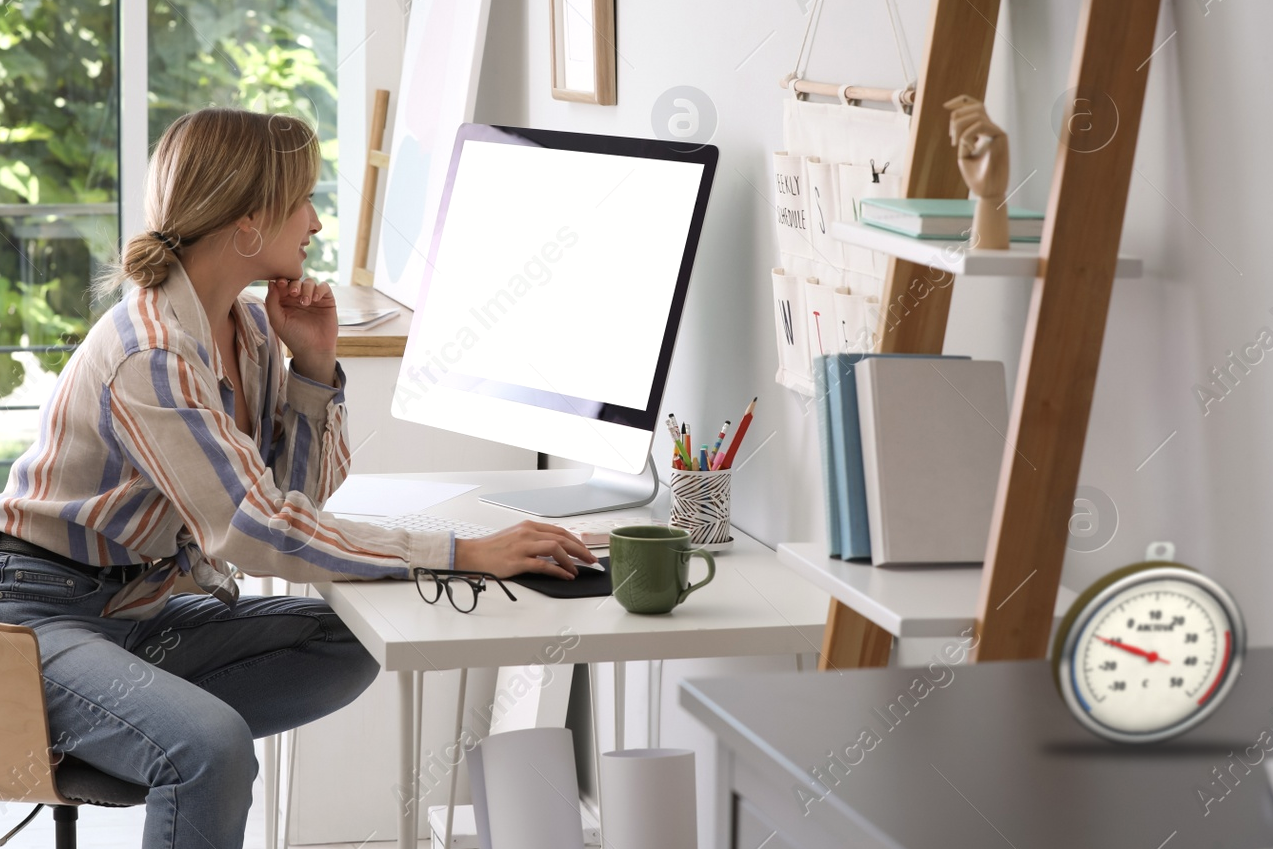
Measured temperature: -10,°C
